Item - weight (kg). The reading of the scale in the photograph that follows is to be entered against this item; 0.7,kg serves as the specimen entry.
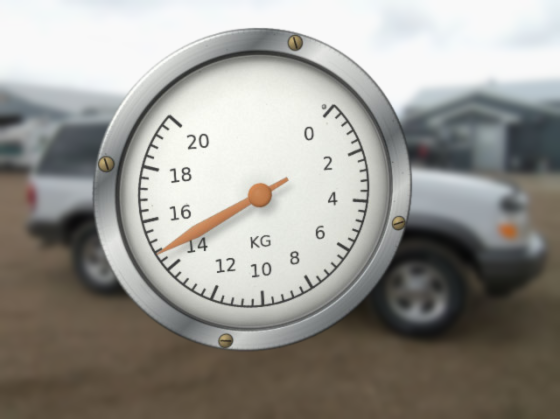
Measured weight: 14.8,kg
